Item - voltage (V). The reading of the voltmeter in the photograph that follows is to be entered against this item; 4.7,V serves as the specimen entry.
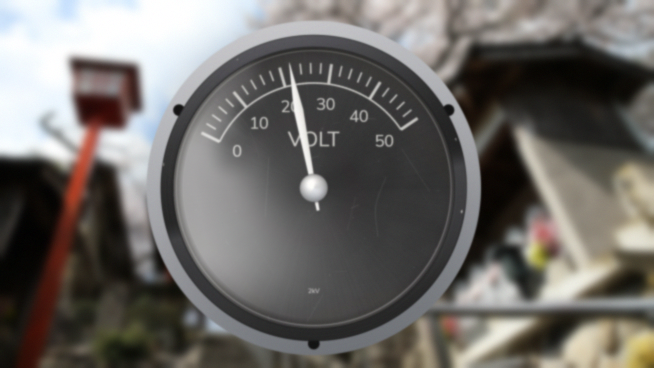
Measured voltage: 22,V
